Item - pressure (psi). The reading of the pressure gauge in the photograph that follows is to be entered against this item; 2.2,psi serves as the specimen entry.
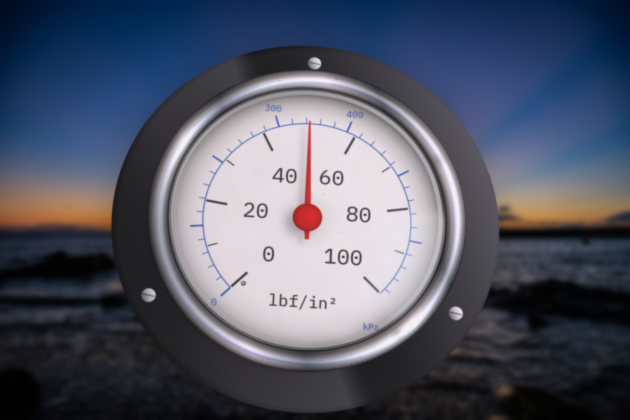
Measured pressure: 50,psi
